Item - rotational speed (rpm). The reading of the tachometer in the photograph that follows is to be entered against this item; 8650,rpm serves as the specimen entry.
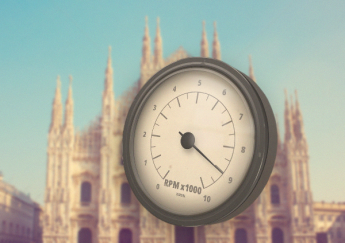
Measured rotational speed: 9000,rpm
